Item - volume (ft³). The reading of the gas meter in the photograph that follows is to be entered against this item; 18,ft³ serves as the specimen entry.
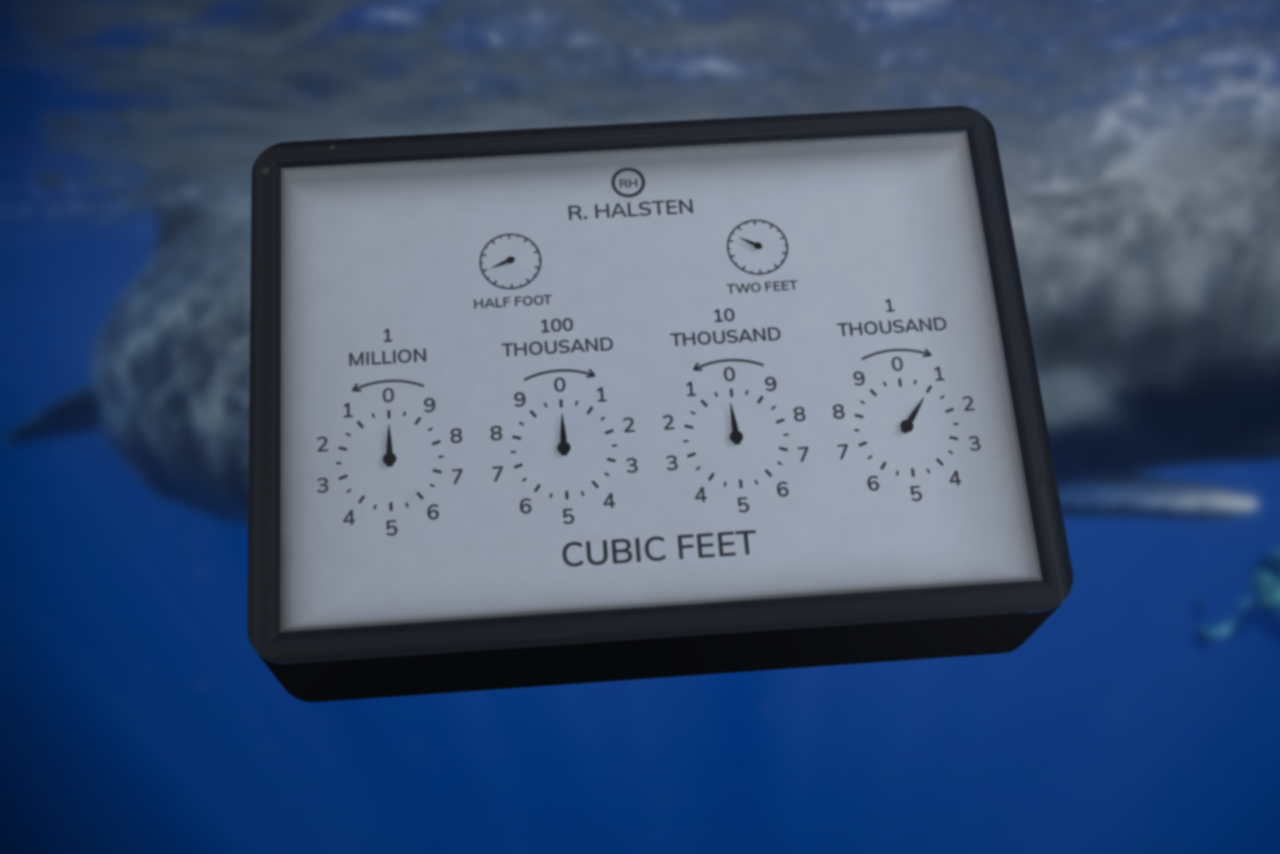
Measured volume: 100,ft³
